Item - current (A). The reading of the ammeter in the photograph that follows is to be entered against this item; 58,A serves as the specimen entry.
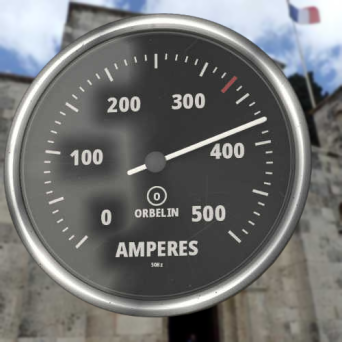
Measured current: 380,A
